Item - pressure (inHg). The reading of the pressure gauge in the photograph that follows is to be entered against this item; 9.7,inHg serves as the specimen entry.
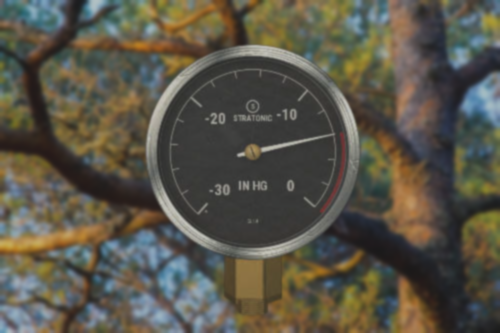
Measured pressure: -6,inHg
